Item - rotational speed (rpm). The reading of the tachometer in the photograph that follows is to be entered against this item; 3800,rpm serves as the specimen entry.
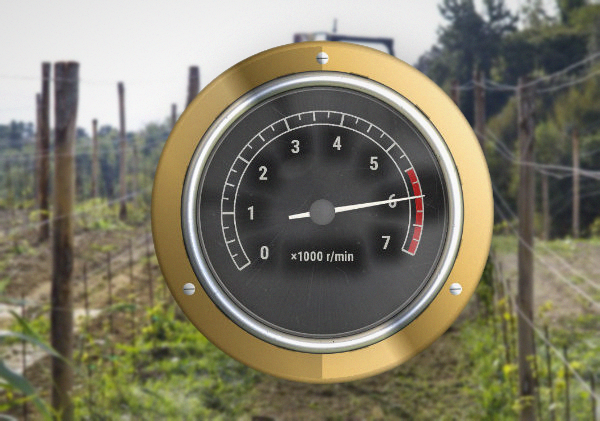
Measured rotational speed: 6000,rpm
